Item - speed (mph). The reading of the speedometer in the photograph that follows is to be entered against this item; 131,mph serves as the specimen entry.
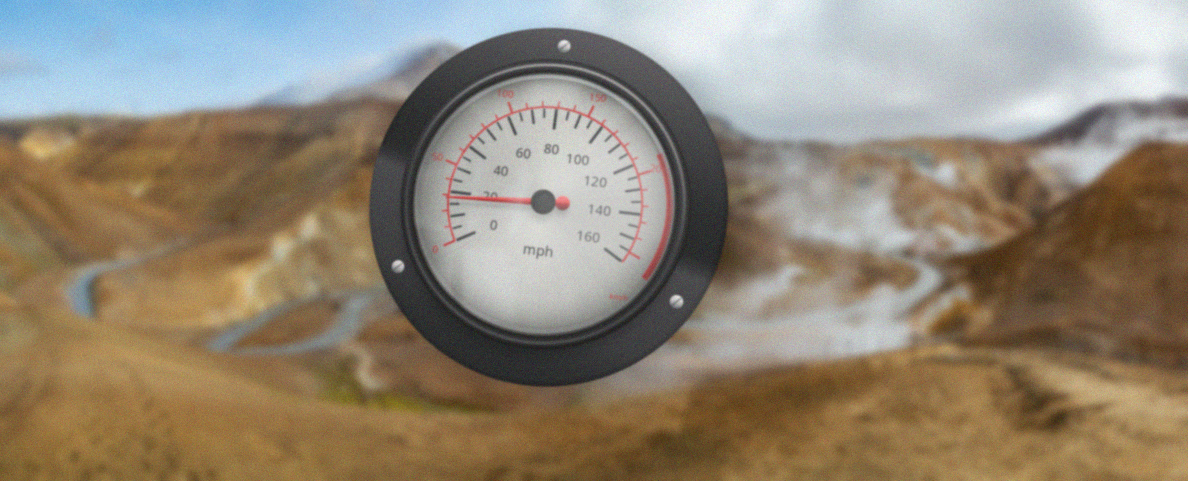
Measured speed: 17.5,mph
